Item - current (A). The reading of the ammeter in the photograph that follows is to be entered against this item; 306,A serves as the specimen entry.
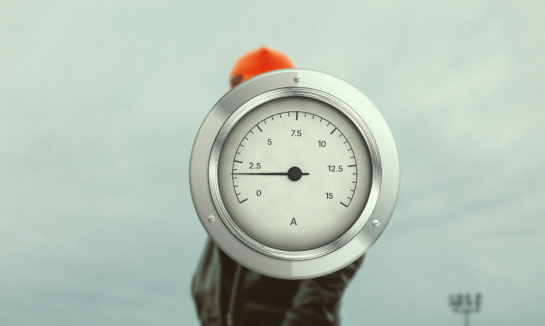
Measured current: 1.75,A
